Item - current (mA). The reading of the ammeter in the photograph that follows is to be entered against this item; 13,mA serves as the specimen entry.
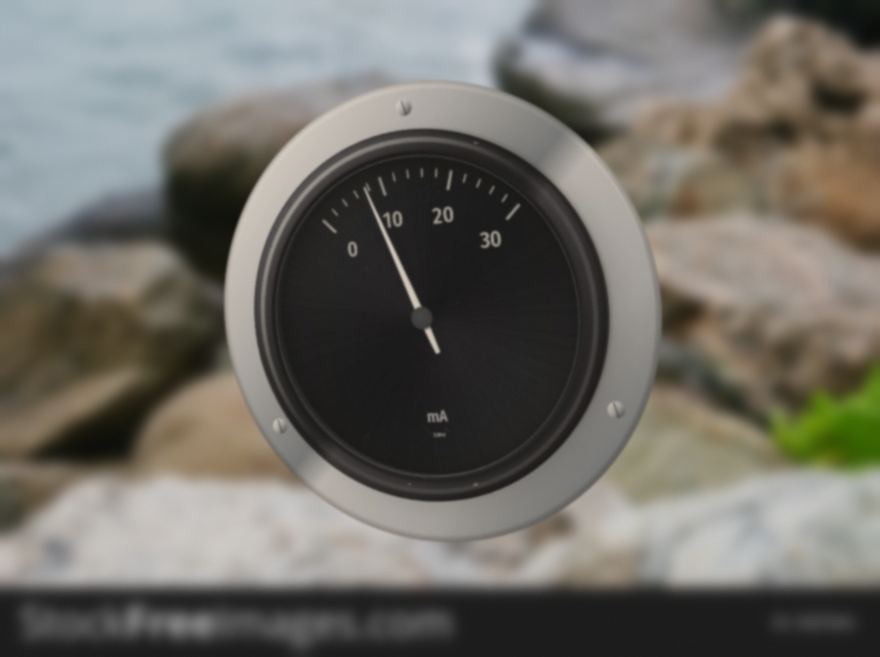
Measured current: 8,mA
